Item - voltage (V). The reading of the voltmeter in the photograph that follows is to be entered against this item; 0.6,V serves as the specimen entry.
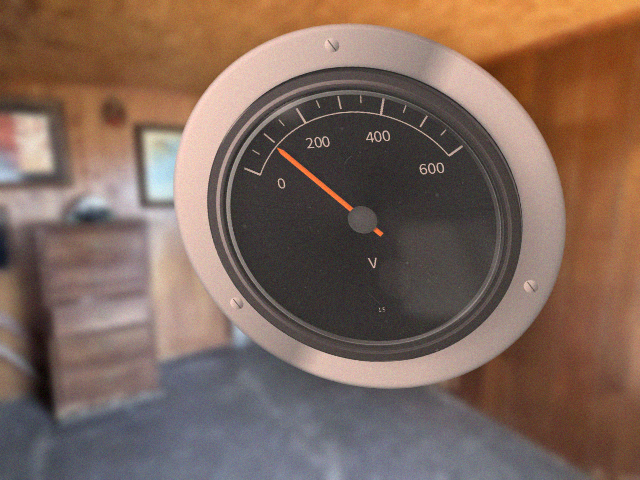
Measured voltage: 100,V
